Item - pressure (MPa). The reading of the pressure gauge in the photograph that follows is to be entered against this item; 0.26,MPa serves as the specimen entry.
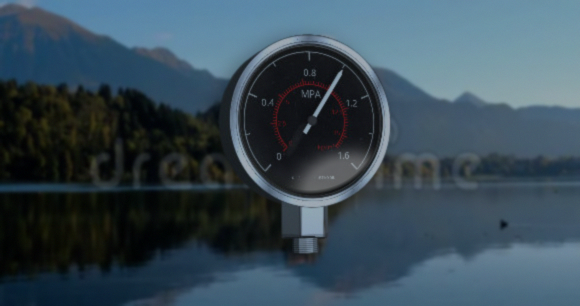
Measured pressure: 1,MPa
